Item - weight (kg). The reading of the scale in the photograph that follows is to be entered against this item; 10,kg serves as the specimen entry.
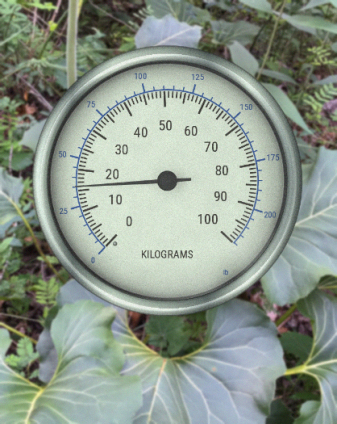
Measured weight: 16,kg
